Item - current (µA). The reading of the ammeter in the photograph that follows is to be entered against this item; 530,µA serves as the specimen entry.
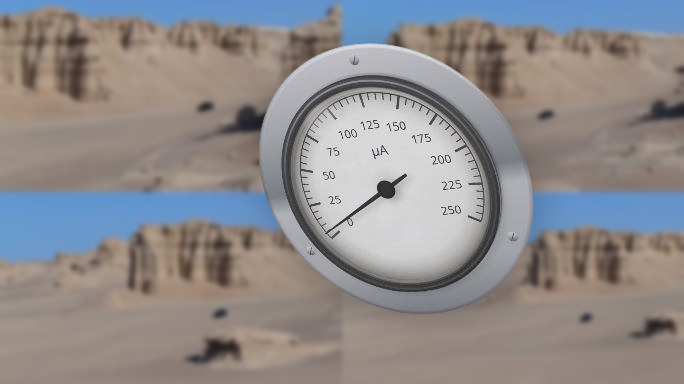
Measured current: 5,µA
